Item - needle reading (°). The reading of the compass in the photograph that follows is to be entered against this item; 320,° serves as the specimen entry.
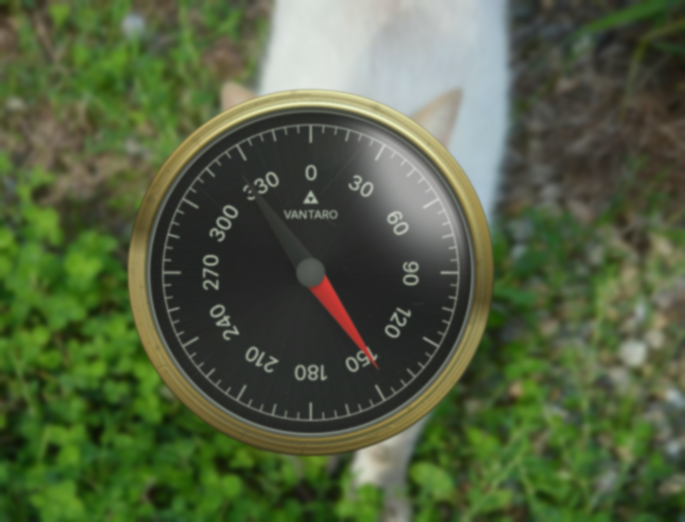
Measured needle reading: 145,°
